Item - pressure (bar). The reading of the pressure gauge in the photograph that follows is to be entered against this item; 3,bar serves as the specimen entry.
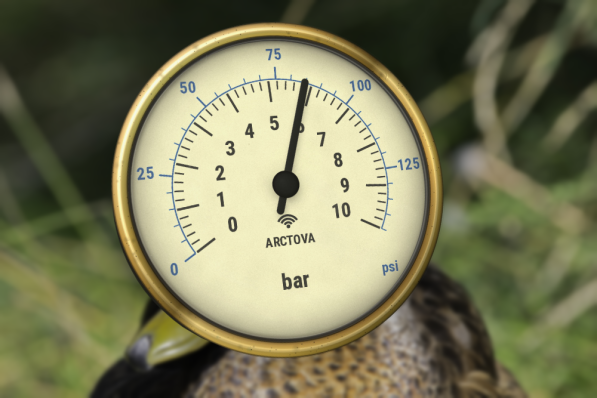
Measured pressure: 5.8,bar
